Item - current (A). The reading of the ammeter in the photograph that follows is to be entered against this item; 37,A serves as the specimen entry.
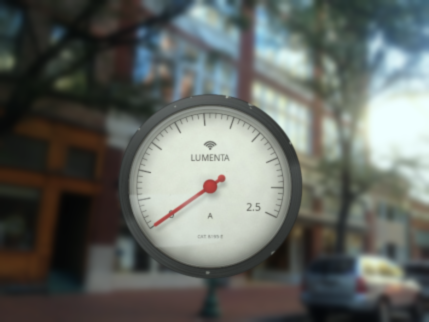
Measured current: 0,A
